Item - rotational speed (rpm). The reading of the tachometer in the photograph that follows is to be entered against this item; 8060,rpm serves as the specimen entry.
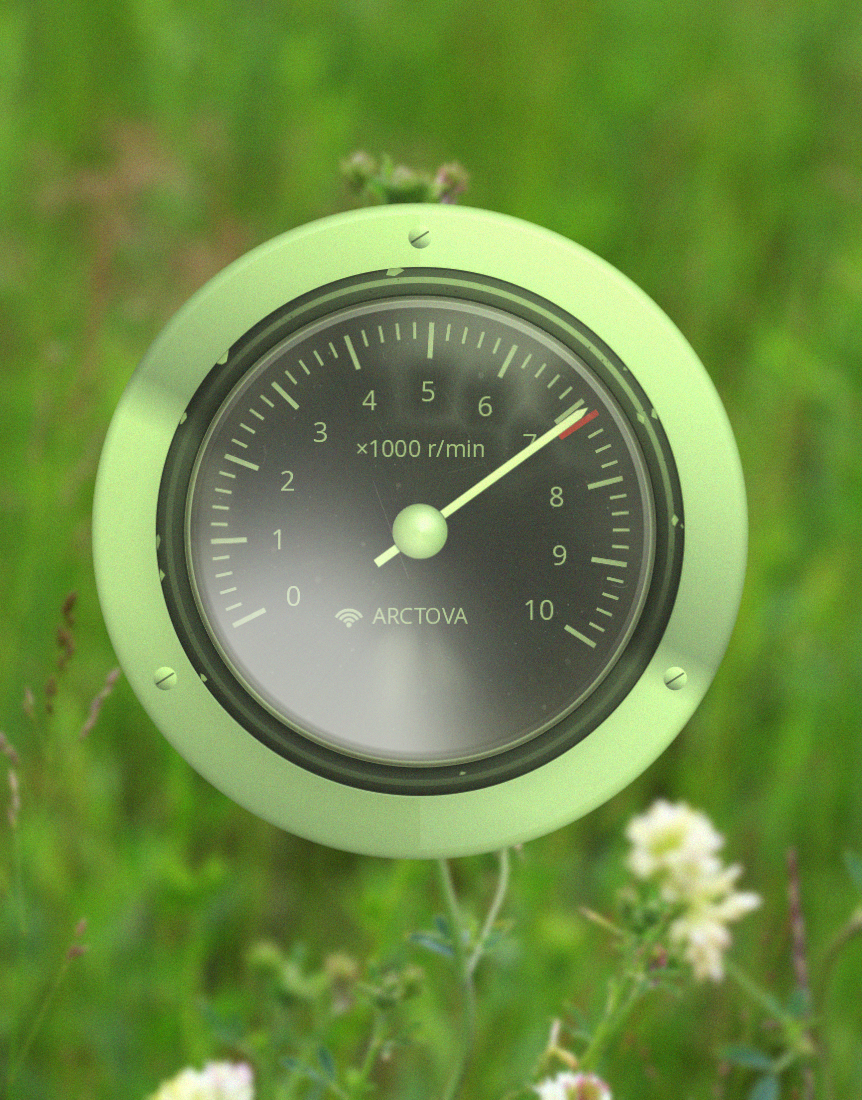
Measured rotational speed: 7100,rpm
